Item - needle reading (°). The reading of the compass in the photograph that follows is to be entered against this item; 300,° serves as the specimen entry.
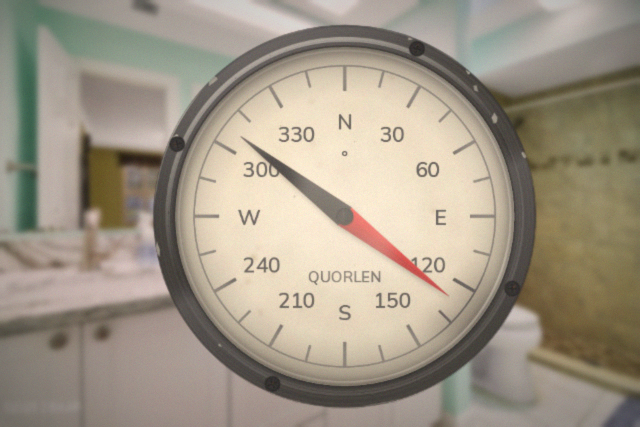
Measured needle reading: 127.5,°
